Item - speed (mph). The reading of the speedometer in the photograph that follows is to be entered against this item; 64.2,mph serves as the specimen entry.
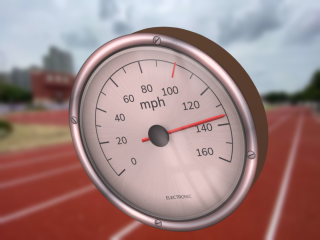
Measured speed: 135,mph
